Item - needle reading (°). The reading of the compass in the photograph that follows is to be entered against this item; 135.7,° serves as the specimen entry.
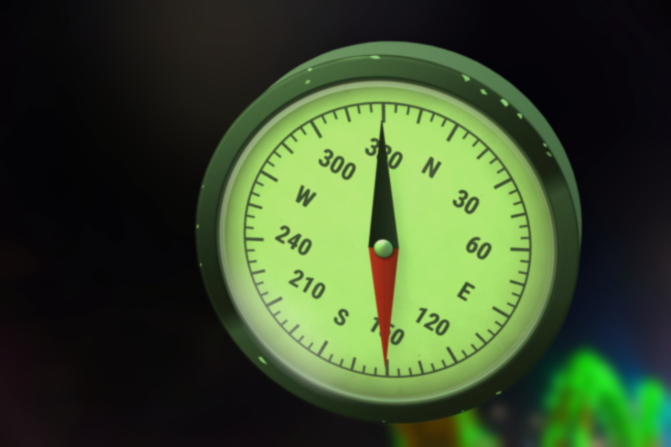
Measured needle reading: 150,°
